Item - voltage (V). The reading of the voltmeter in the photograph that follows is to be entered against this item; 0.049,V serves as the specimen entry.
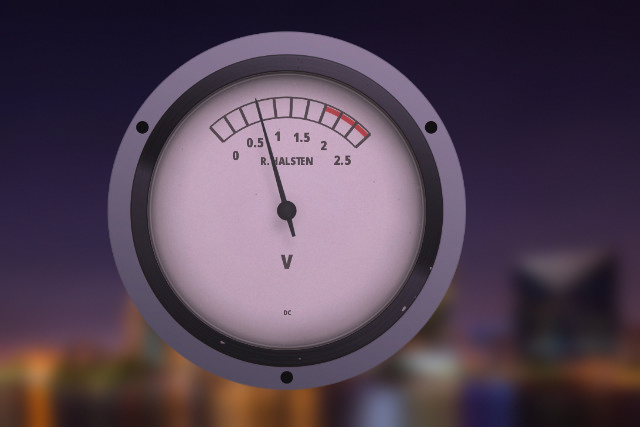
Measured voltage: 0.75,V
